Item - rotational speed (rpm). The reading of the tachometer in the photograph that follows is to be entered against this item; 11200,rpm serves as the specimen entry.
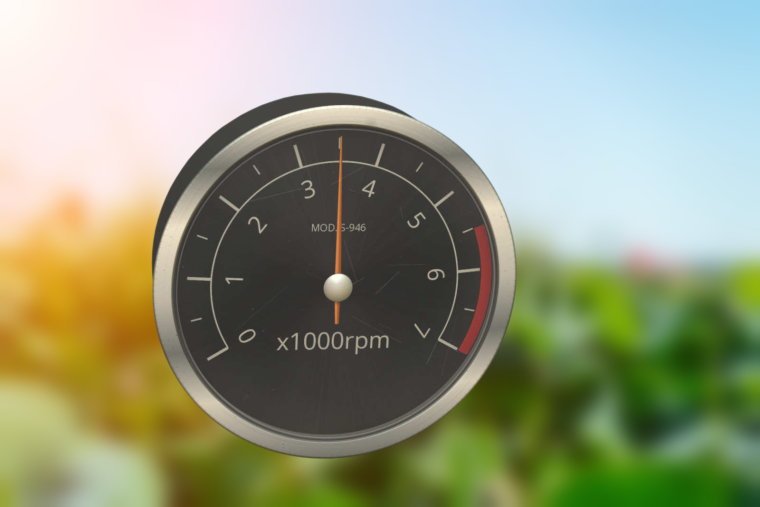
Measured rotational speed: 3500,rpm
